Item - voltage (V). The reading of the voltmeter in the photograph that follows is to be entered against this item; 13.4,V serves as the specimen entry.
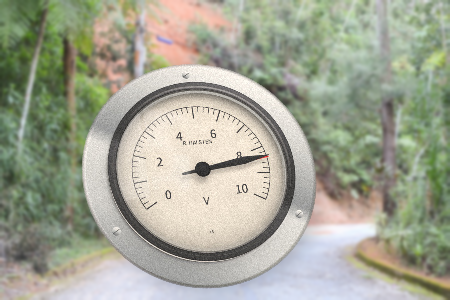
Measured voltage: 8.4,V
